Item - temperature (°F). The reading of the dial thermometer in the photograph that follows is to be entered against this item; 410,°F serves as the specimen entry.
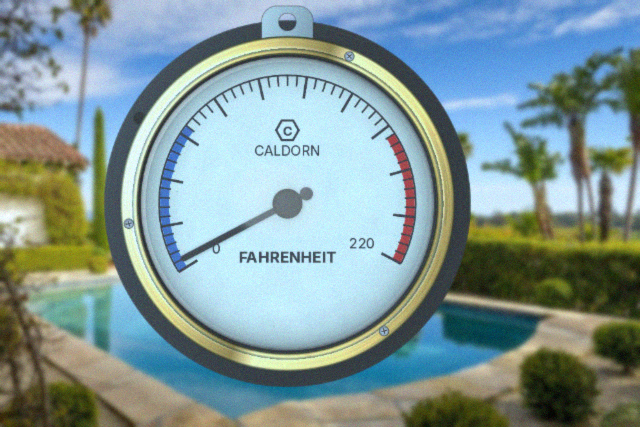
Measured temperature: 4,°F
